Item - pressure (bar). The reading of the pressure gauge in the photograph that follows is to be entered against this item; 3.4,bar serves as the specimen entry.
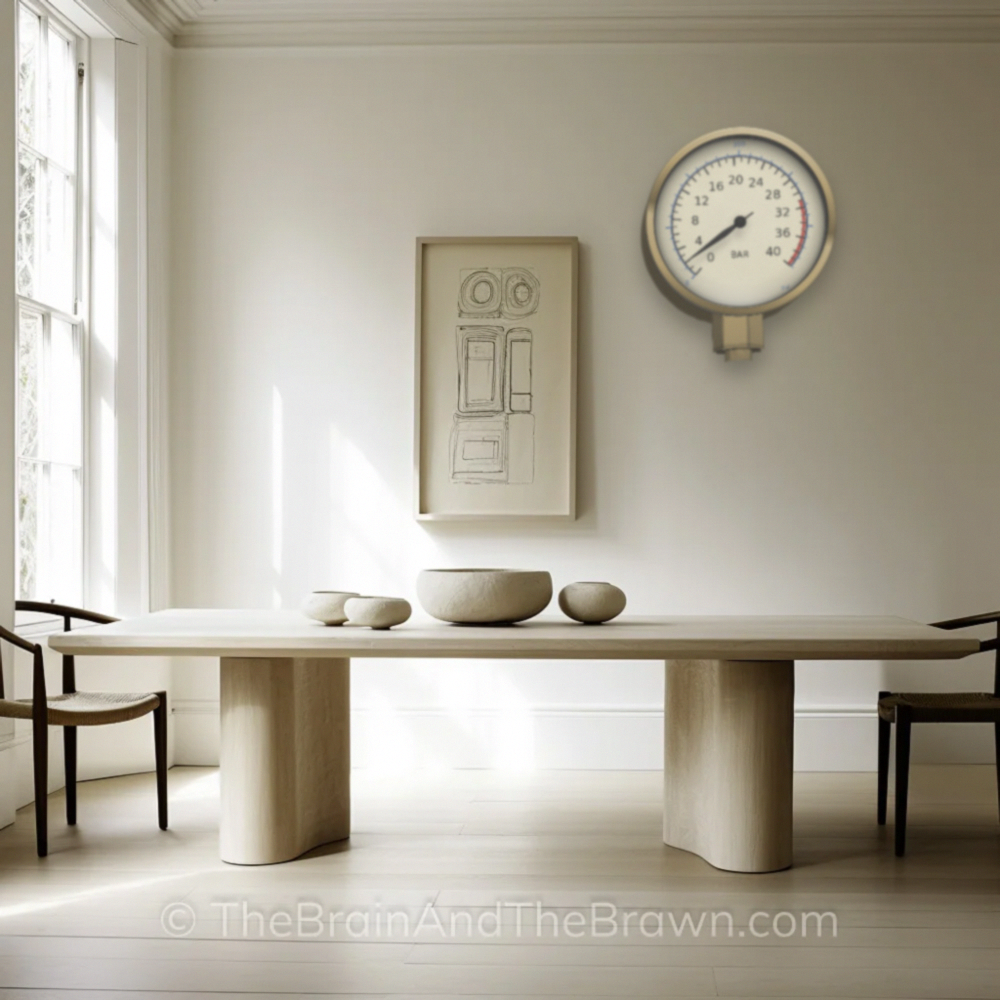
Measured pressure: 2,bar
